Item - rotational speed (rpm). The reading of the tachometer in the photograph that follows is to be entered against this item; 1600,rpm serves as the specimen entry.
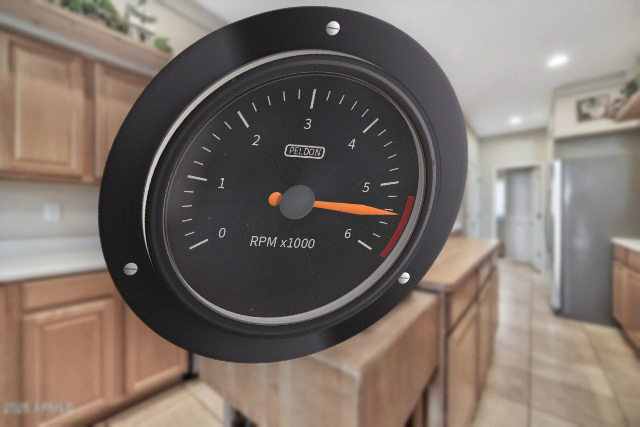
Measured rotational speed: 5400,rpm
